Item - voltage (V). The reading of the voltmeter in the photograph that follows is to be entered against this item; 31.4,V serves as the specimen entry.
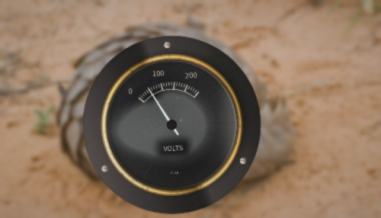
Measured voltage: 50,V
